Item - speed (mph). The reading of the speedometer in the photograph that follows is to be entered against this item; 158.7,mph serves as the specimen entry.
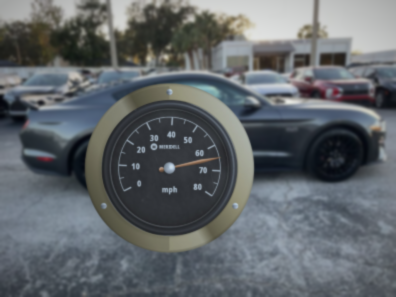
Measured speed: 65,mph
